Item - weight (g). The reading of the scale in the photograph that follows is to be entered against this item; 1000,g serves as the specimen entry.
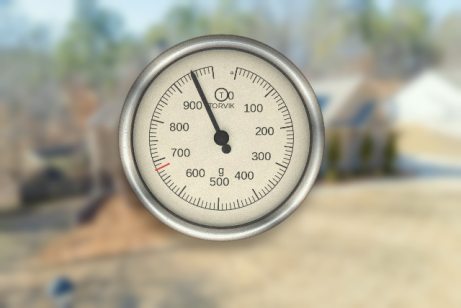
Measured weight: 950,g
